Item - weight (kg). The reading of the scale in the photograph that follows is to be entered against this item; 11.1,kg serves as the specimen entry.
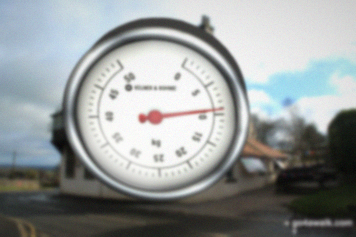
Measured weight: 9,kg
